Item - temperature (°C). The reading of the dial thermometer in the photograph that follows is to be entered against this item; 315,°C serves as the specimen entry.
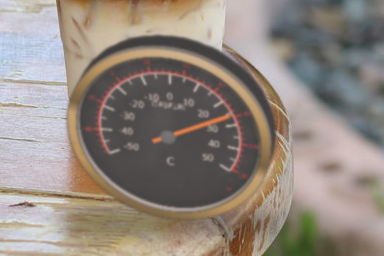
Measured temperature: 25,°C
